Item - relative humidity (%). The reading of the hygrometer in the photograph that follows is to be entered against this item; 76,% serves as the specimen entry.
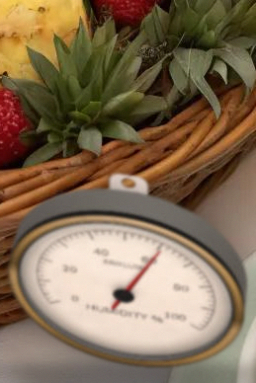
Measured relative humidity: 60,%
